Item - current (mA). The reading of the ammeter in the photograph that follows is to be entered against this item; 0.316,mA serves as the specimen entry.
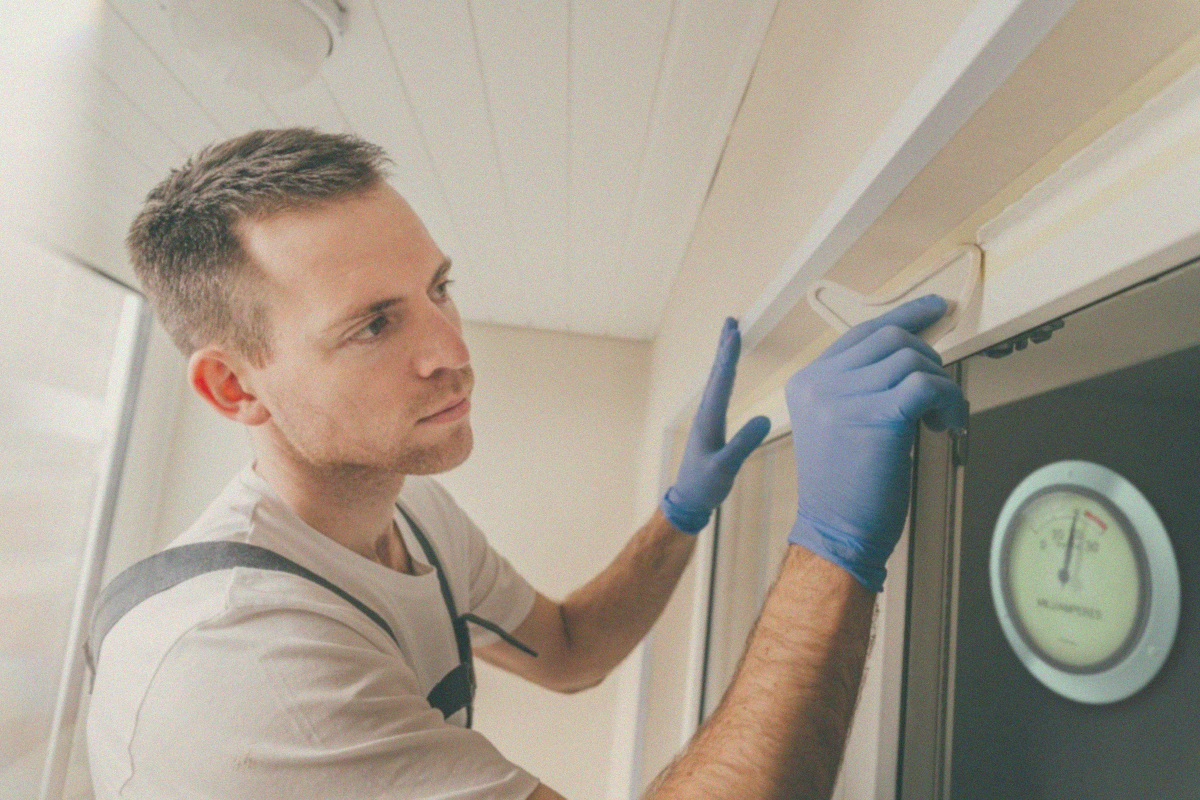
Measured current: 20,mA
